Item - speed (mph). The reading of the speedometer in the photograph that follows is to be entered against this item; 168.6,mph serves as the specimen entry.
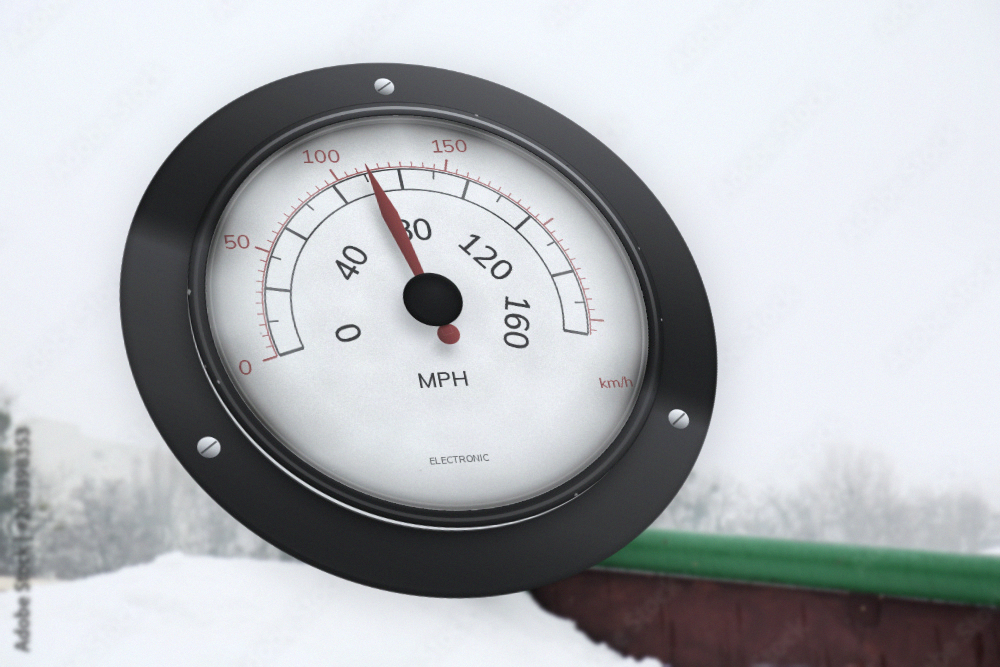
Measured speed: 70,mph
